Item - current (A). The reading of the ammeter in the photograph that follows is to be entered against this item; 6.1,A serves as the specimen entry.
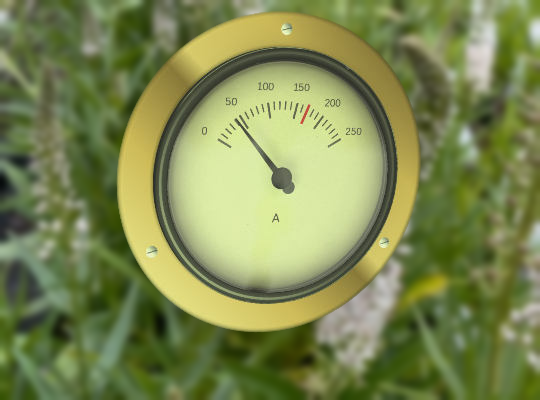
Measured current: 40,A
